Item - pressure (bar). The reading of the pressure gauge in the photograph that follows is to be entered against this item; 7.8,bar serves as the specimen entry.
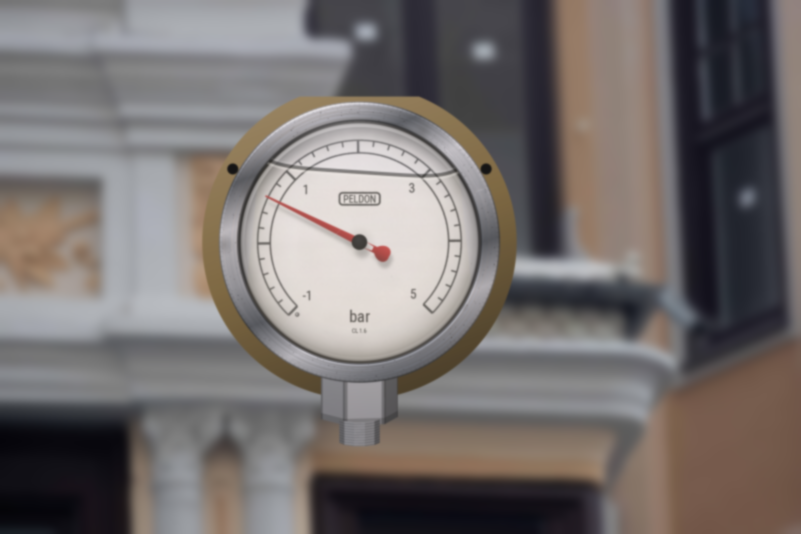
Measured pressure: 0.6,bar
